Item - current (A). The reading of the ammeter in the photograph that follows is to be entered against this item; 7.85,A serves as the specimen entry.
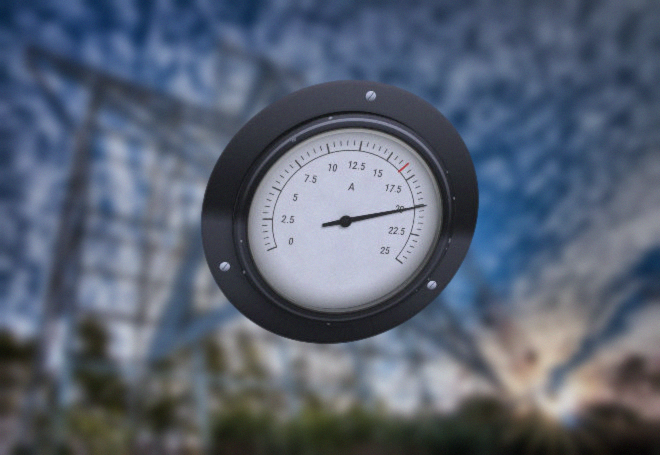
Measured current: 20,A
